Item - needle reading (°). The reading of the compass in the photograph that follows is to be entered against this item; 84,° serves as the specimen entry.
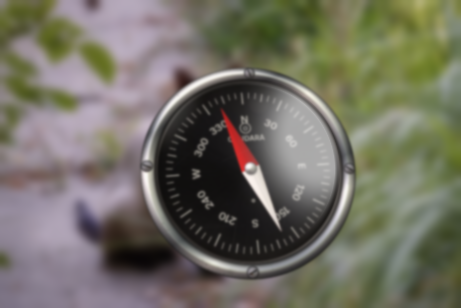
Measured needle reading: 340,°
